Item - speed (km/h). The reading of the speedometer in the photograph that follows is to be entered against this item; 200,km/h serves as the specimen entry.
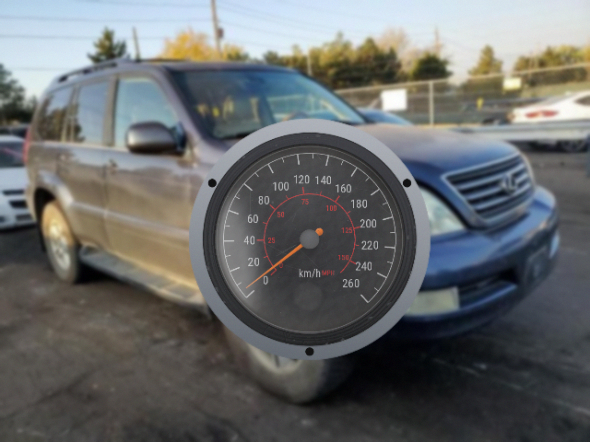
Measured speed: 5,km/h
